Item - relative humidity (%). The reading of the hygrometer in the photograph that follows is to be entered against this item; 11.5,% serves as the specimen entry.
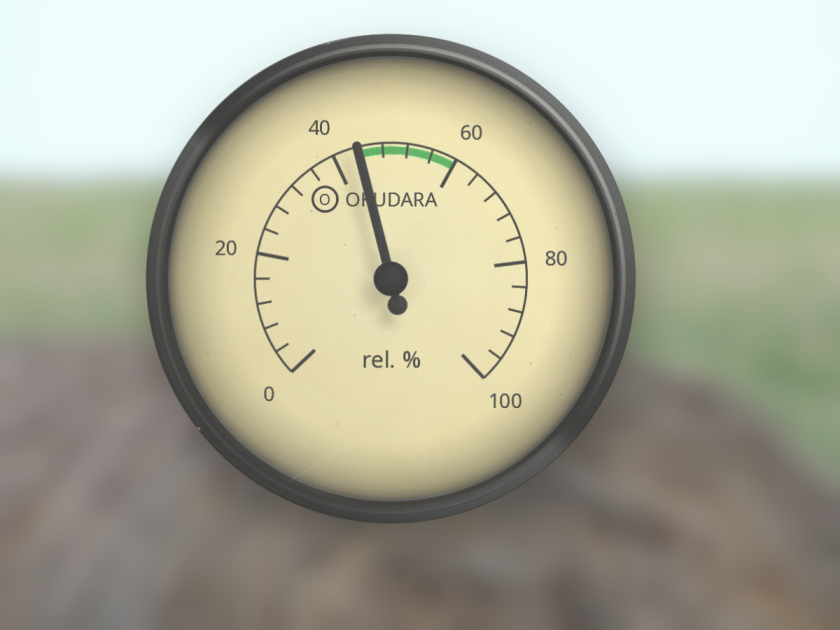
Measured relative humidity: 44,%
